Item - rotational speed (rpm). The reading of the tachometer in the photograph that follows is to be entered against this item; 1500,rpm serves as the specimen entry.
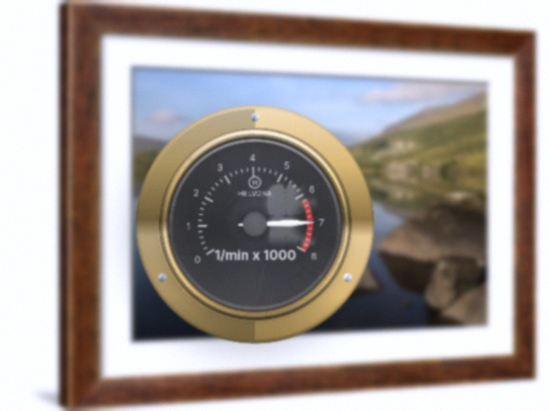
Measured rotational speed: 7000,rpm
